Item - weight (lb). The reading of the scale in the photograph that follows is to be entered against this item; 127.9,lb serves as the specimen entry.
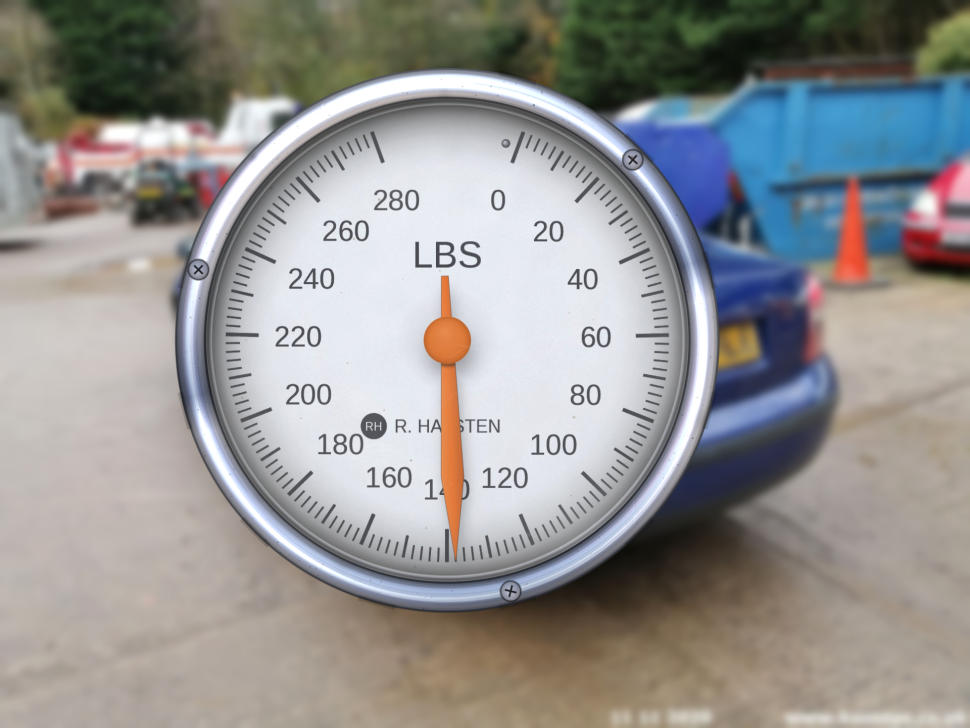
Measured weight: 138,lb
